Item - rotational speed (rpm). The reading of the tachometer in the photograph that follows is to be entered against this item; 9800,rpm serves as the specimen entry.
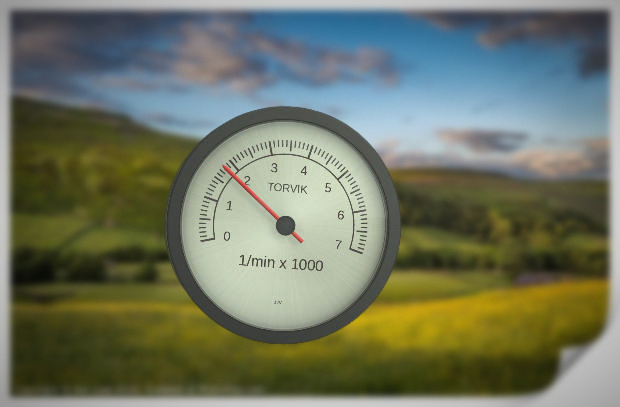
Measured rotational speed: 1800,rpm
